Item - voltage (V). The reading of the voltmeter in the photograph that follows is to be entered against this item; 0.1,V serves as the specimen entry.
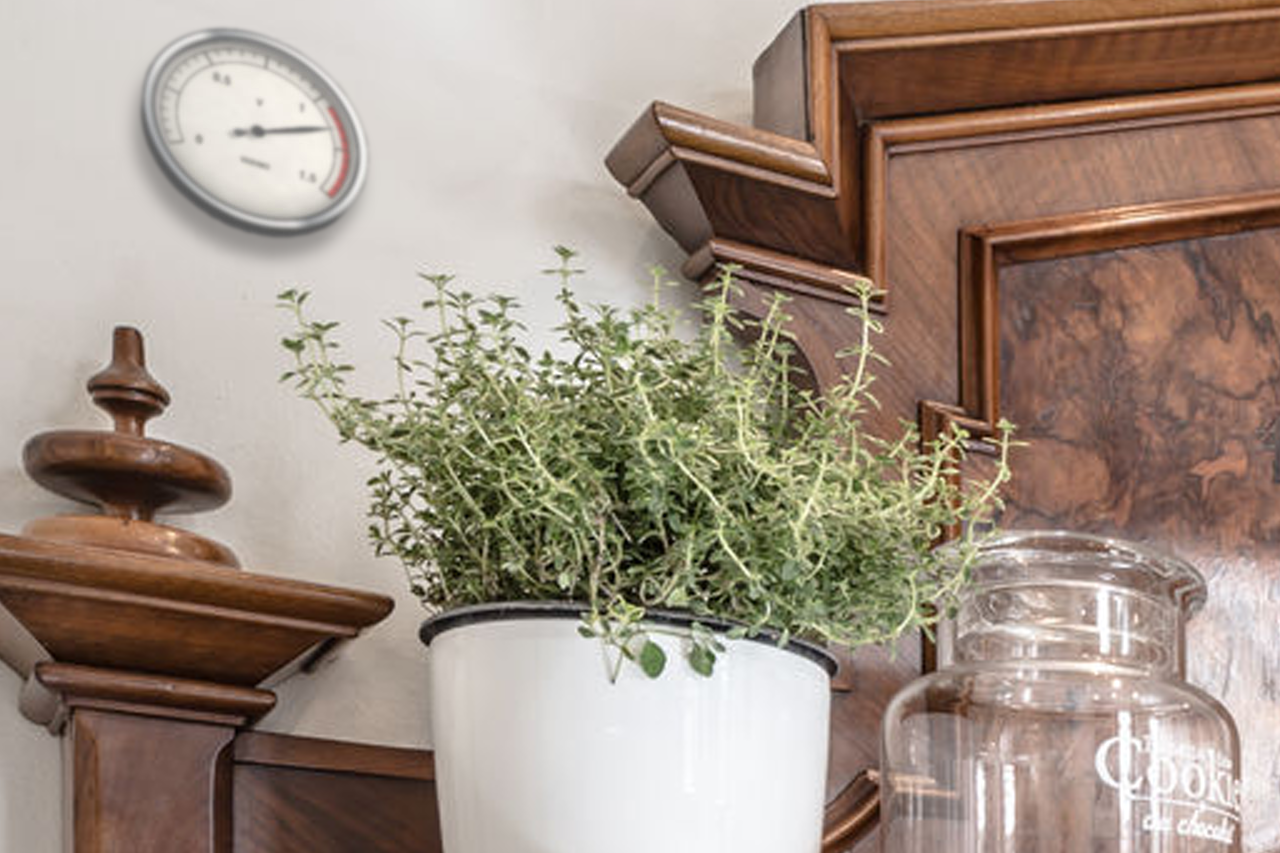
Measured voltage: 1.15,V
